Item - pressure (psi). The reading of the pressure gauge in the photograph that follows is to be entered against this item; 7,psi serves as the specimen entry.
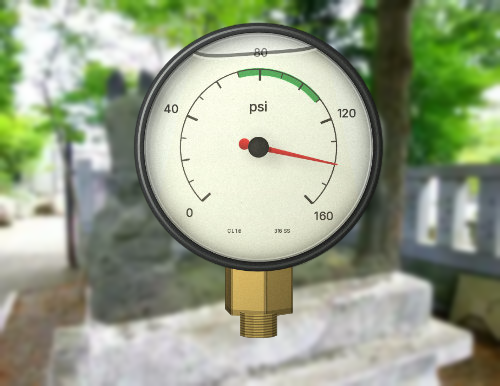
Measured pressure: 140,psi
